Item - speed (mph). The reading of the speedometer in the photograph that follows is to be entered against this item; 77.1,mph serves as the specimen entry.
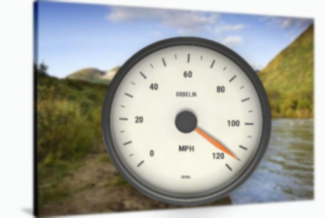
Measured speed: 115,mph
